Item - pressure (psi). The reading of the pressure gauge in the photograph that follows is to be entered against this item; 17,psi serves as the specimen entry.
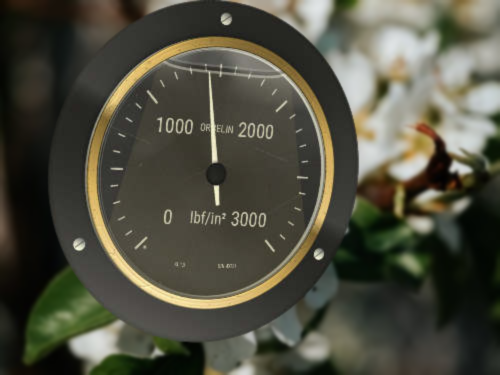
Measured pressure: 1400,psi
